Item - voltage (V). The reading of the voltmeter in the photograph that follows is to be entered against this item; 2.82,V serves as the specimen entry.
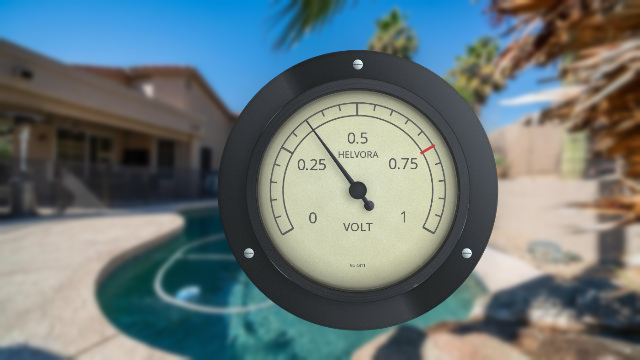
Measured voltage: 0.35,V
